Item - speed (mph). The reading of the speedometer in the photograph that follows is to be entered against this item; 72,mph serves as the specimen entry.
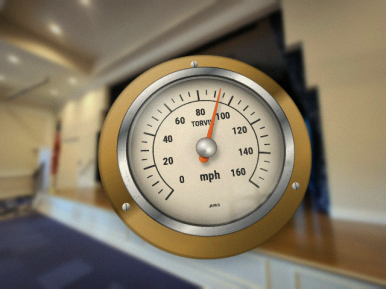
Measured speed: 92.5,mph
